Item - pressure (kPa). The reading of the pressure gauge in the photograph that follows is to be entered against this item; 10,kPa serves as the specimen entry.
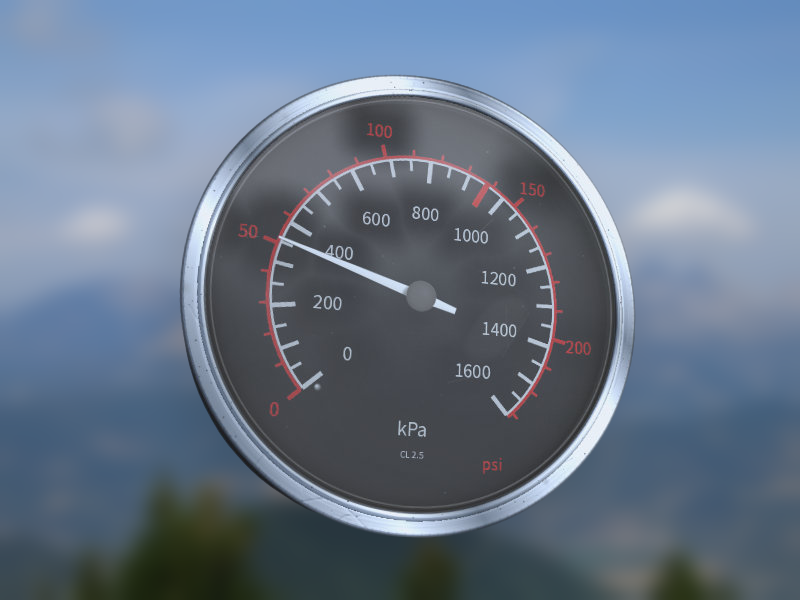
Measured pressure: 350,kPa
